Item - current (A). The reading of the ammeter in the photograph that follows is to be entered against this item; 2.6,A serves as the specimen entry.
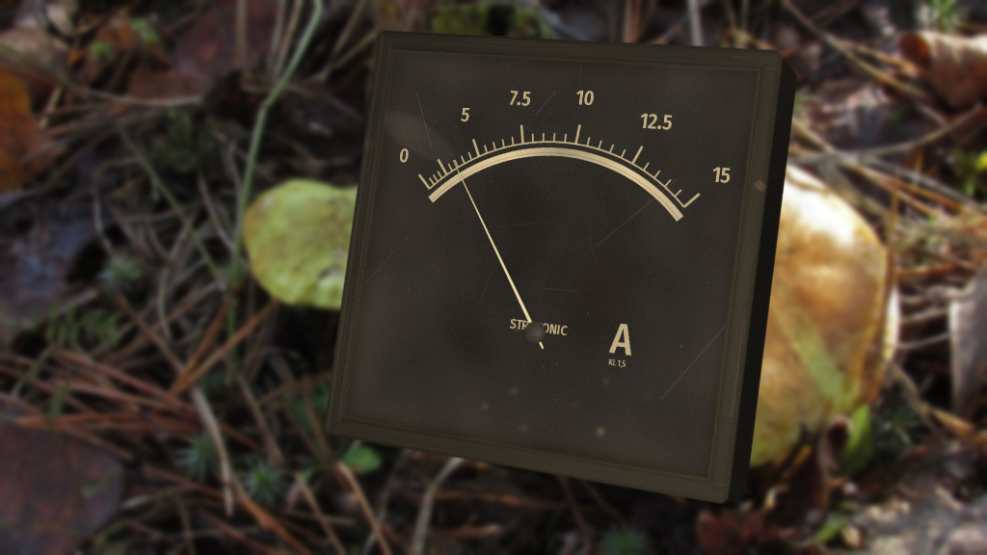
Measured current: 3.5,A
